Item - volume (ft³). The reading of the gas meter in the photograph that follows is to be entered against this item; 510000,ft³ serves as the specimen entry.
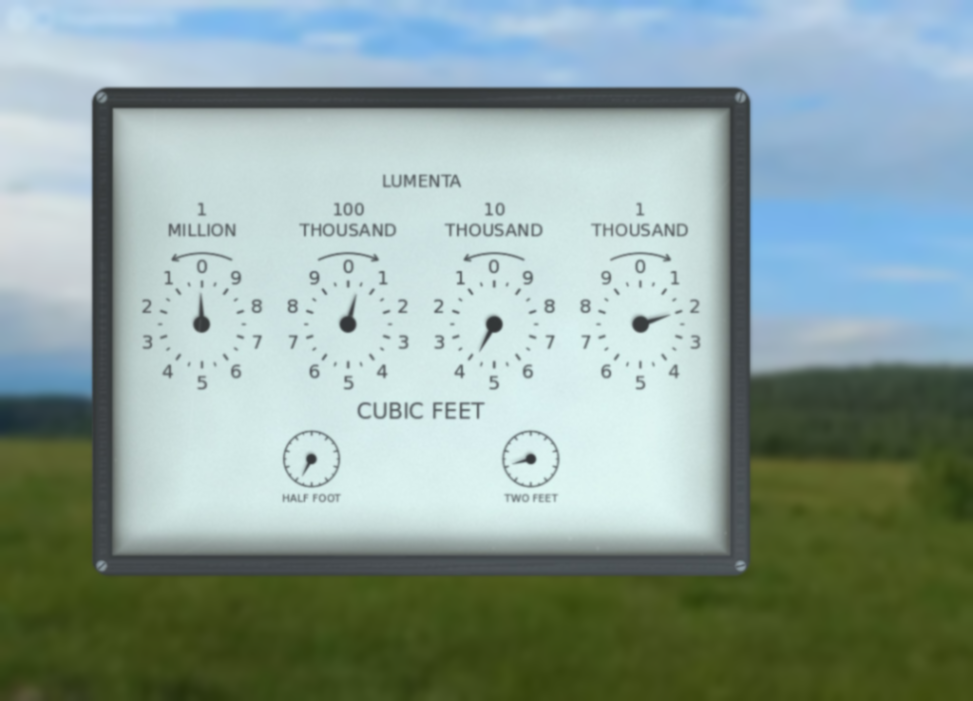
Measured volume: 4200,ft³
